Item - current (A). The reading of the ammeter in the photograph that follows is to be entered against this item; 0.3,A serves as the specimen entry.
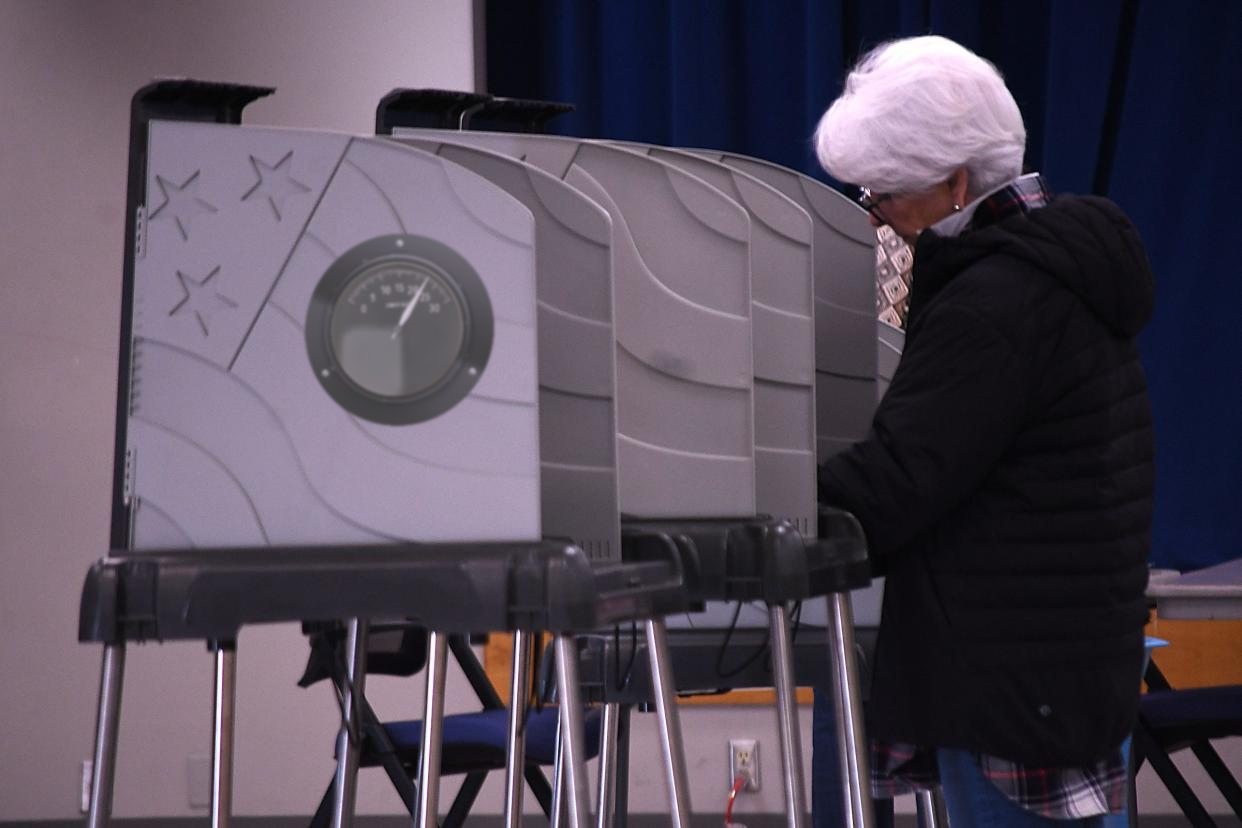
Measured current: 22.5,A
